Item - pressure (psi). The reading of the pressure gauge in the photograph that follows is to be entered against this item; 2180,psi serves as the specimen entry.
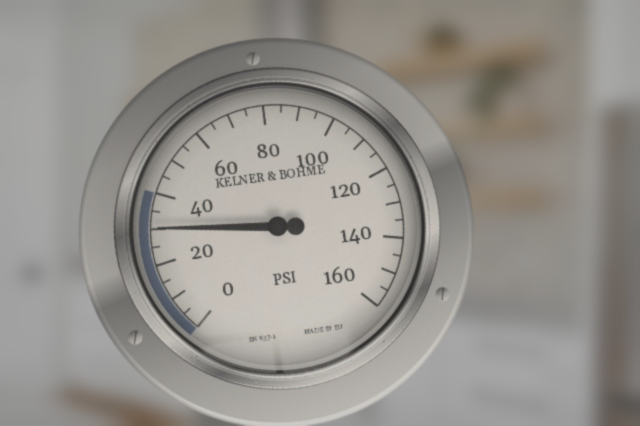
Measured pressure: 30,psi
